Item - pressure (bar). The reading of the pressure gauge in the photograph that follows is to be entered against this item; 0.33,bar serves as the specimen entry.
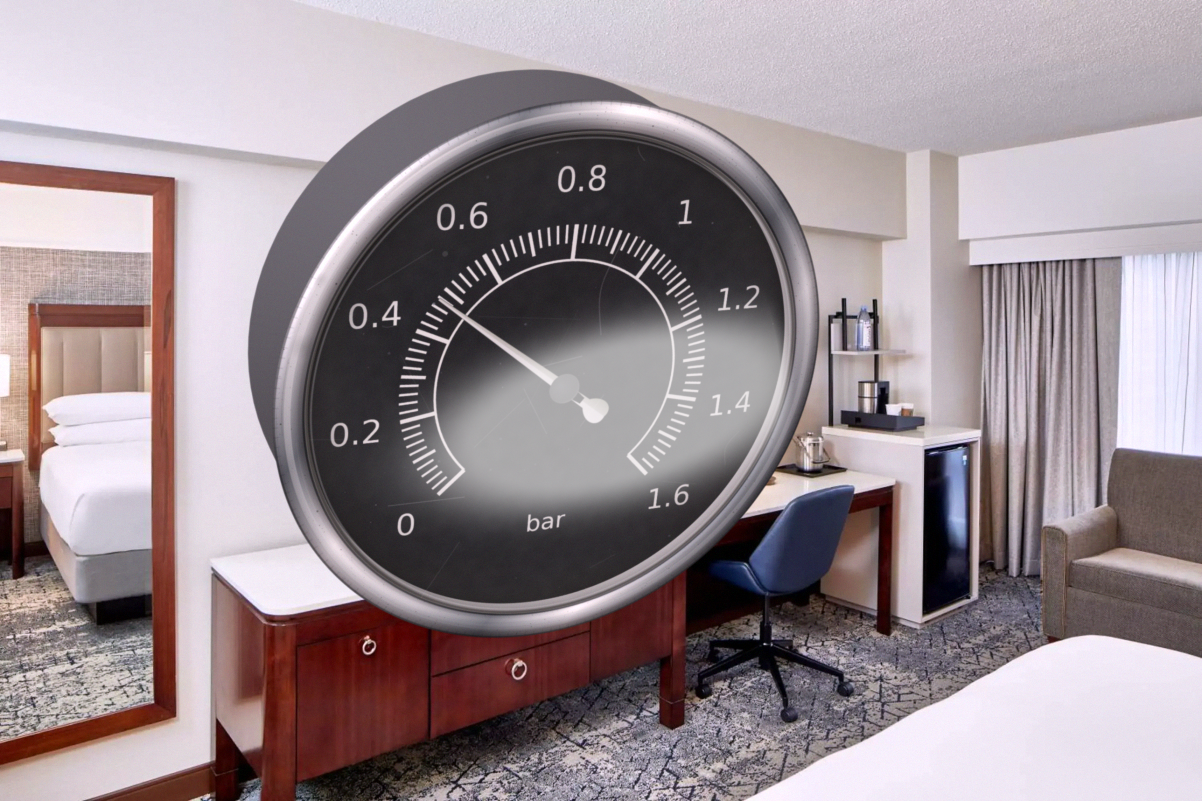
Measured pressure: 0.48,bar
